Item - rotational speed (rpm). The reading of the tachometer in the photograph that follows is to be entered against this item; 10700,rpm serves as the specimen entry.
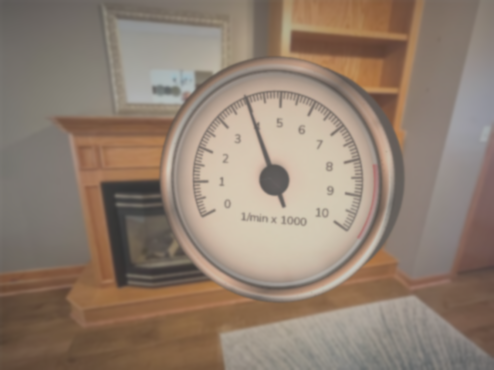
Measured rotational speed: 4000,rpm
